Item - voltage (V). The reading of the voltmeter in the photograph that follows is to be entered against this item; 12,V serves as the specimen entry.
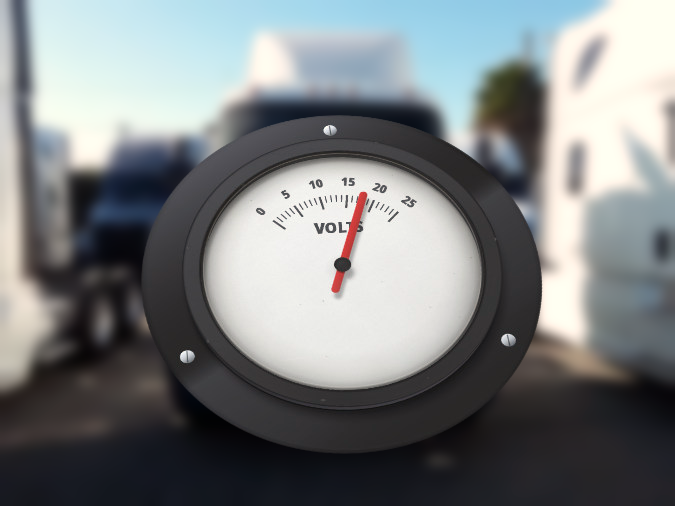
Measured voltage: 18,V
